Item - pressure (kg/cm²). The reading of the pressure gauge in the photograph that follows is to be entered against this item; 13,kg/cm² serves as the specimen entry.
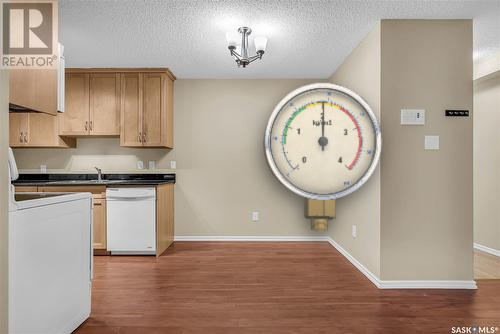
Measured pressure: 2,kg/cm²
